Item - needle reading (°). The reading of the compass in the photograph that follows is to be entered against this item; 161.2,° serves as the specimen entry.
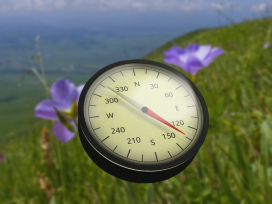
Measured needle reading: 135,°
